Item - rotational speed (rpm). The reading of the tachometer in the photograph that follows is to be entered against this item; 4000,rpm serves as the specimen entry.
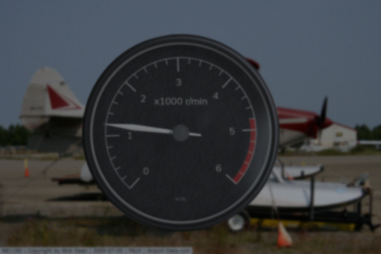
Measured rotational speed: 1200,rpm
